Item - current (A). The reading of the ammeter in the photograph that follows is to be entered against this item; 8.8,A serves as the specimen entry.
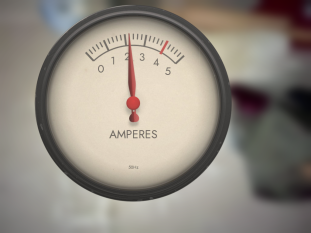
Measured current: 2.2,A
